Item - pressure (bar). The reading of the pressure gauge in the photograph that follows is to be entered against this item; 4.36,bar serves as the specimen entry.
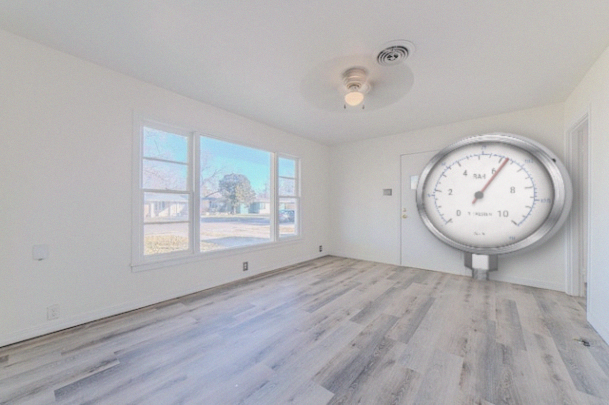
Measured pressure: 6.25,bar
